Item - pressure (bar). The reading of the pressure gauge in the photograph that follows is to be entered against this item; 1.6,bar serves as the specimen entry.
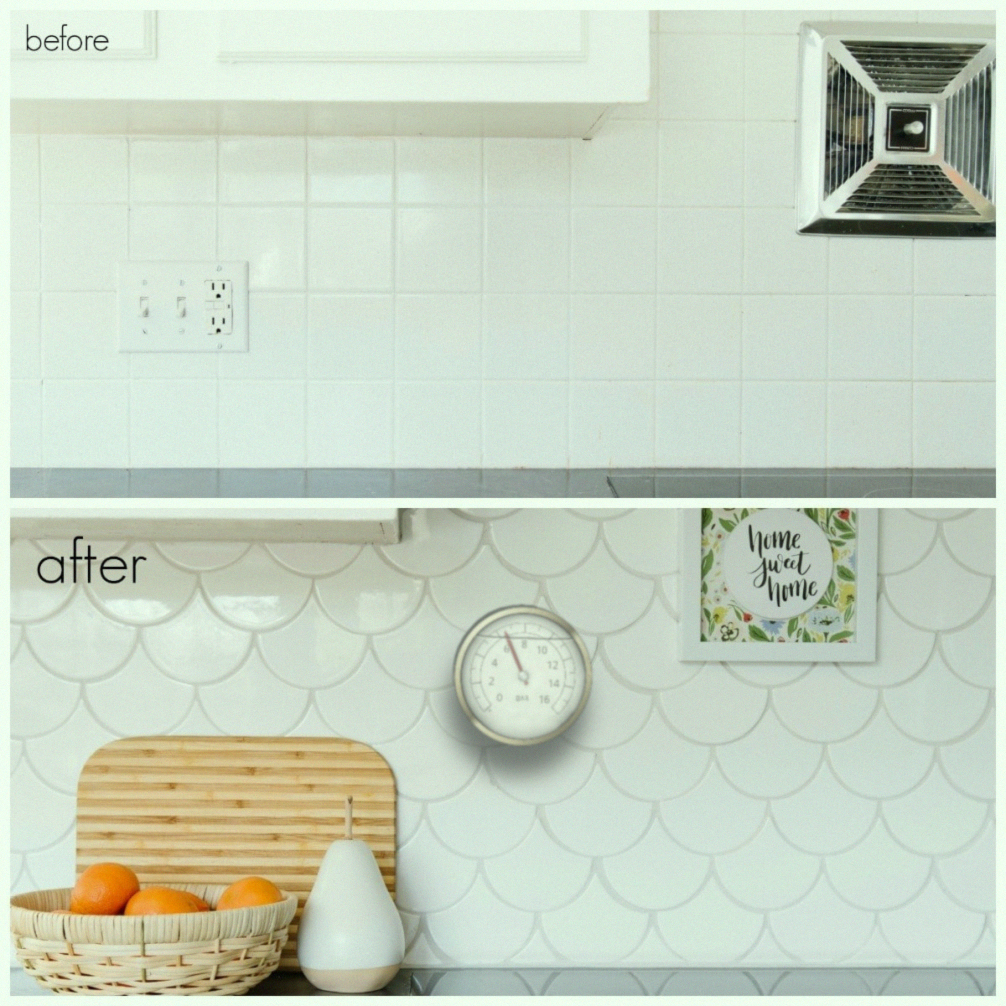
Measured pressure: 6.5,bar
